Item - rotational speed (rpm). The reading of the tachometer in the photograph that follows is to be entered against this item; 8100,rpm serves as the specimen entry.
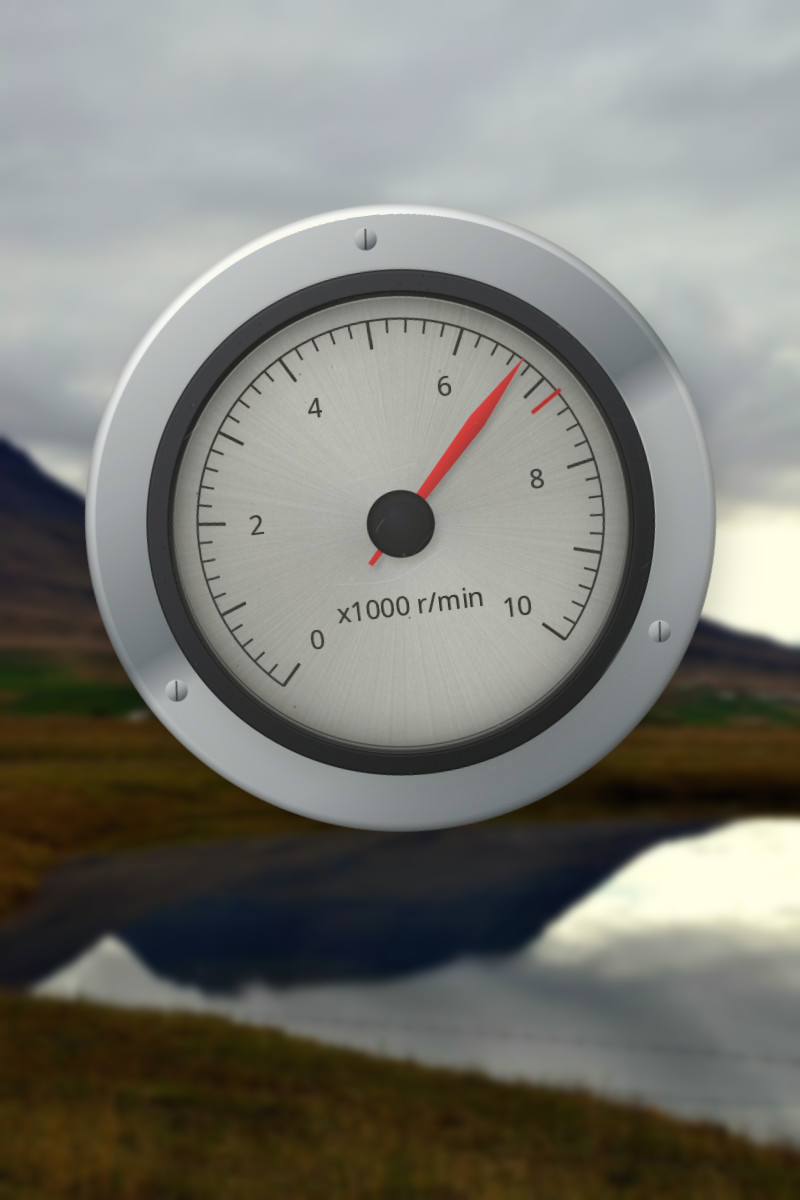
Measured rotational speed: 6700,rpm
